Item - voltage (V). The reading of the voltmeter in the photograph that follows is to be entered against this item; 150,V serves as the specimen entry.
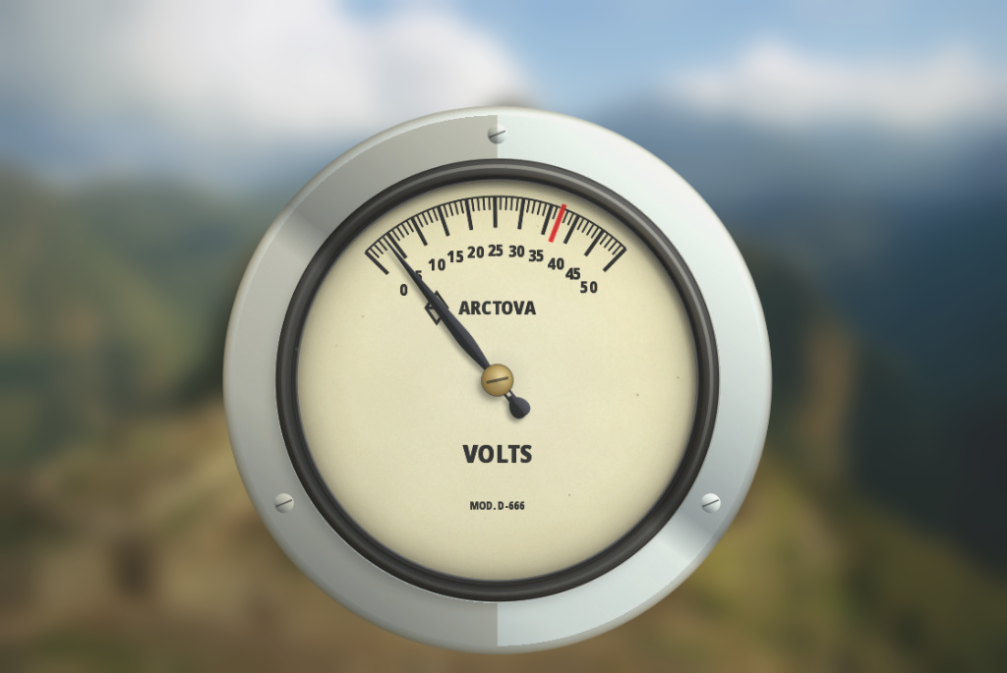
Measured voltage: 4,V
